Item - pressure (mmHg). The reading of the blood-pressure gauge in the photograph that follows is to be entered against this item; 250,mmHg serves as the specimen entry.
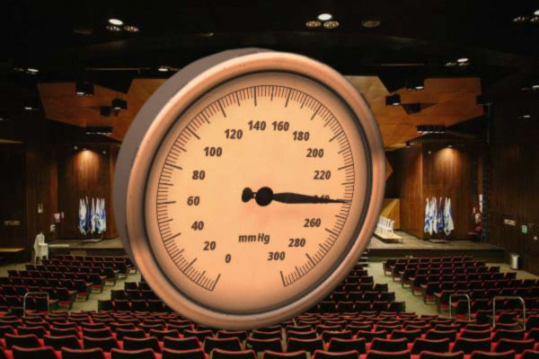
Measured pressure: 240,mmHg
